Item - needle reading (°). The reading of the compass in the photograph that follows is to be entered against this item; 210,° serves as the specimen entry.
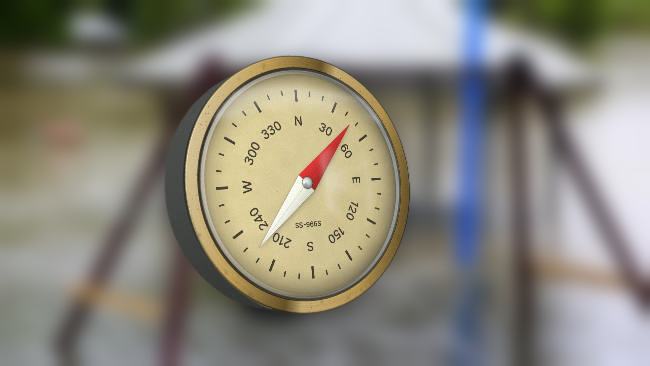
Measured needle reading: 45,°
